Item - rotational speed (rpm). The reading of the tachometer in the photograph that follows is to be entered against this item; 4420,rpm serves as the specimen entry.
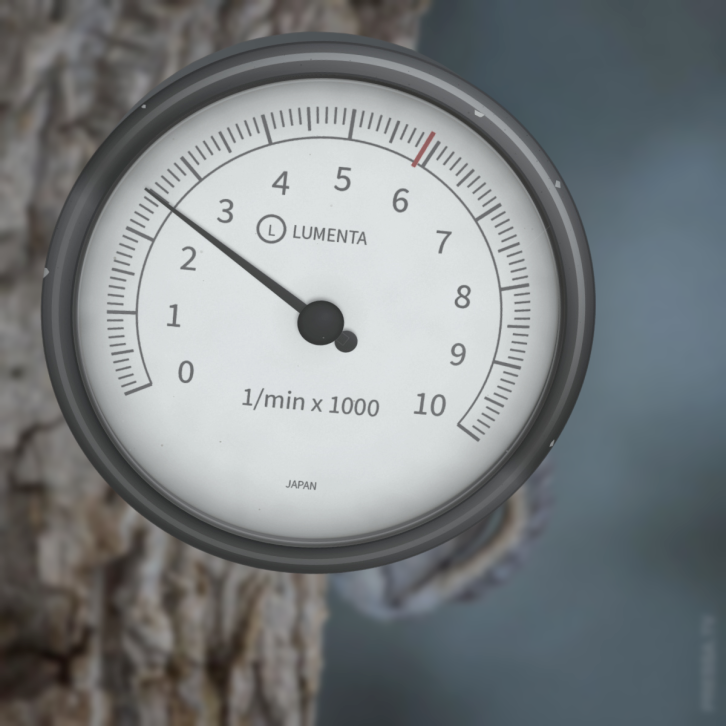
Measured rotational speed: 2500,rpm
